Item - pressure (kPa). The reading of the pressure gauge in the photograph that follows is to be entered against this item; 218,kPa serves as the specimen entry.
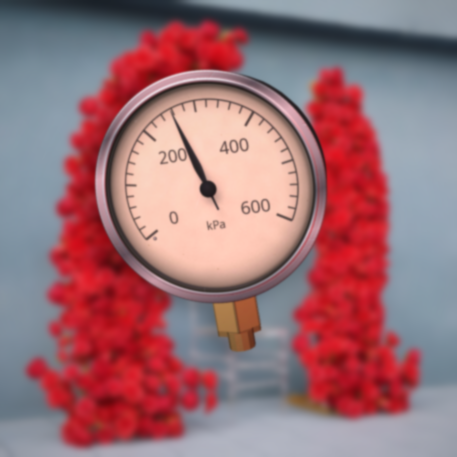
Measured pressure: 260,kPa
